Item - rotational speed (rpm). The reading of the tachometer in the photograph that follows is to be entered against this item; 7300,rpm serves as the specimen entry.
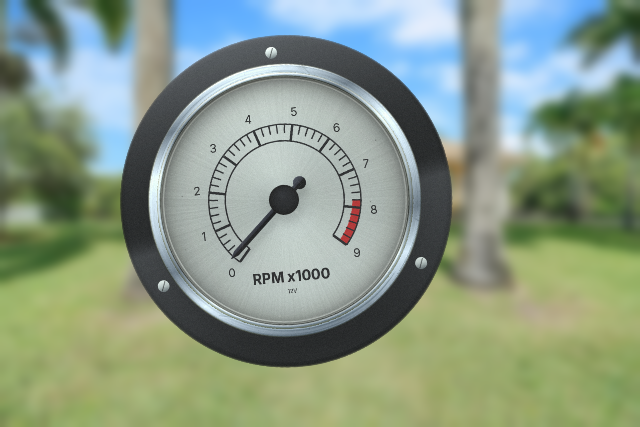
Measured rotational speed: 200,rpm
